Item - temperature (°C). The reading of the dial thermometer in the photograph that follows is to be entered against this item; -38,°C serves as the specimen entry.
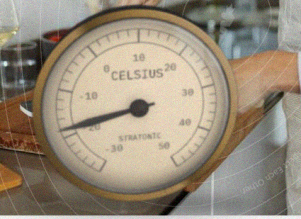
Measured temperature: -18,°C
